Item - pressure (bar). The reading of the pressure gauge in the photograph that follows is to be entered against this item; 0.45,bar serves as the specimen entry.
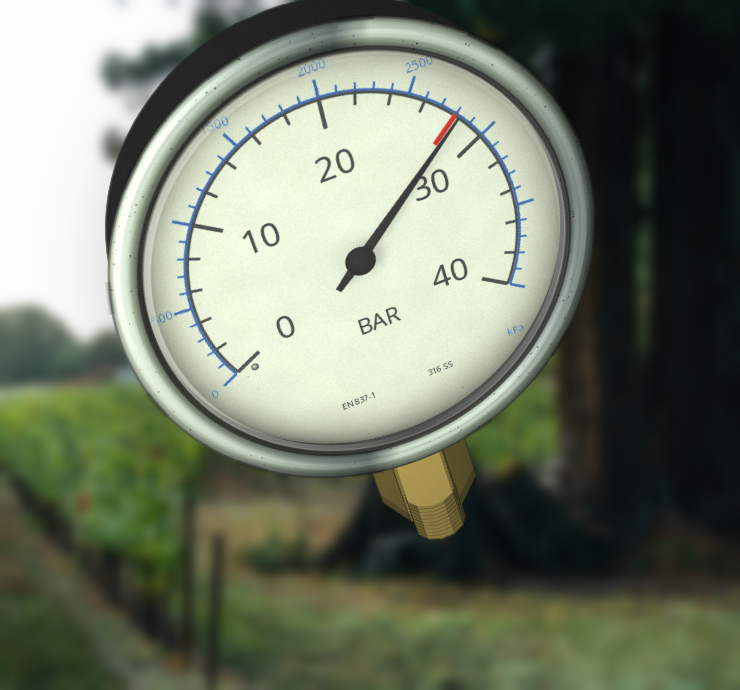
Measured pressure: 28,bar
